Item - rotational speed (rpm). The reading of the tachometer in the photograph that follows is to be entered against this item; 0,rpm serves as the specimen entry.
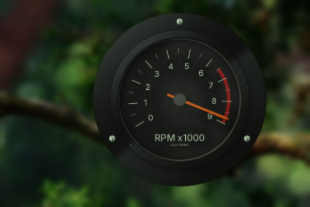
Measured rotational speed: 8750,rpm
